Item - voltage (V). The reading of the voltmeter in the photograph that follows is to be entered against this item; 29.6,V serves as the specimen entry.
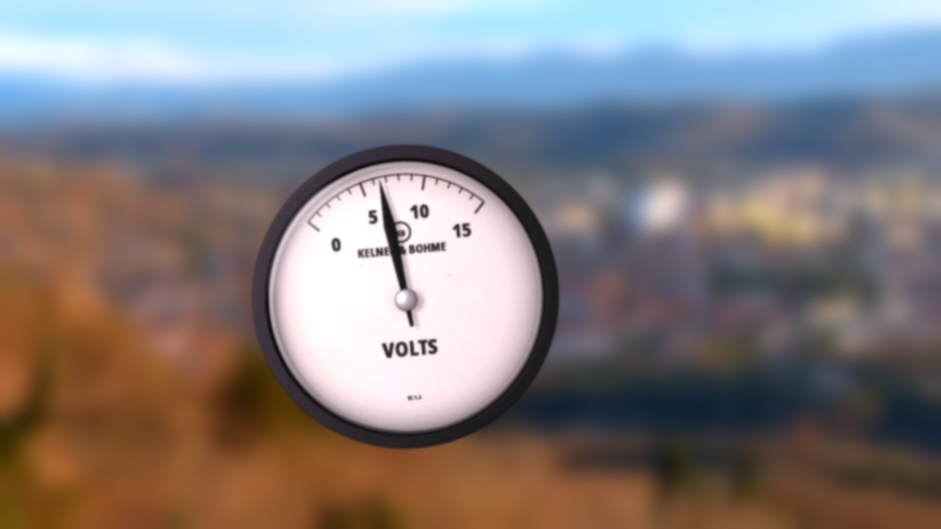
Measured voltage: 6.5,V
